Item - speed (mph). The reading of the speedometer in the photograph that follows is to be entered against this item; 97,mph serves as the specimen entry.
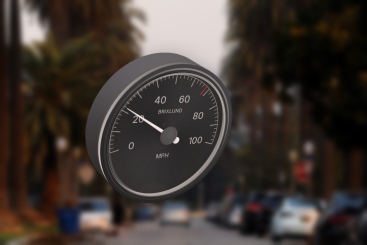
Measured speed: 22,mph
